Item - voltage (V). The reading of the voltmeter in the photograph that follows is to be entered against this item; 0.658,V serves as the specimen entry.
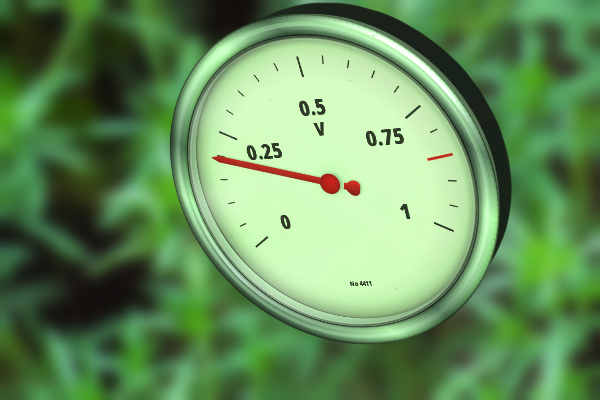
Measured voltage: 0.2,V
